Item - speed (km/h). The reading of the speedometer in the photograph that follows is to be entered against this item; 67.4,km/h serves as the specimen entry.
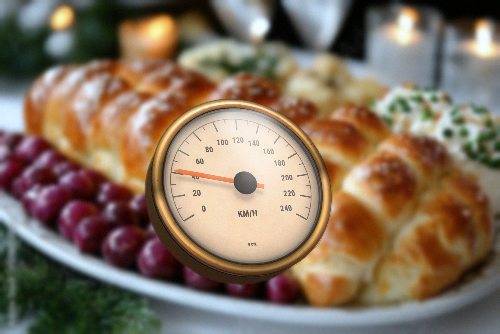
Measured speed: 40,km/h
